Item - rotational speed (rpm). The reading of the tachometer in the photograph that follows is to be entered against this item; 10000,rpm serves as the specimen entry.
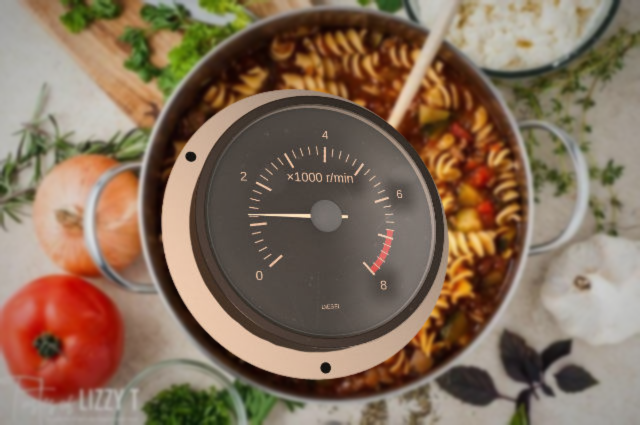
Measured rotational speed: 1200,rpm
